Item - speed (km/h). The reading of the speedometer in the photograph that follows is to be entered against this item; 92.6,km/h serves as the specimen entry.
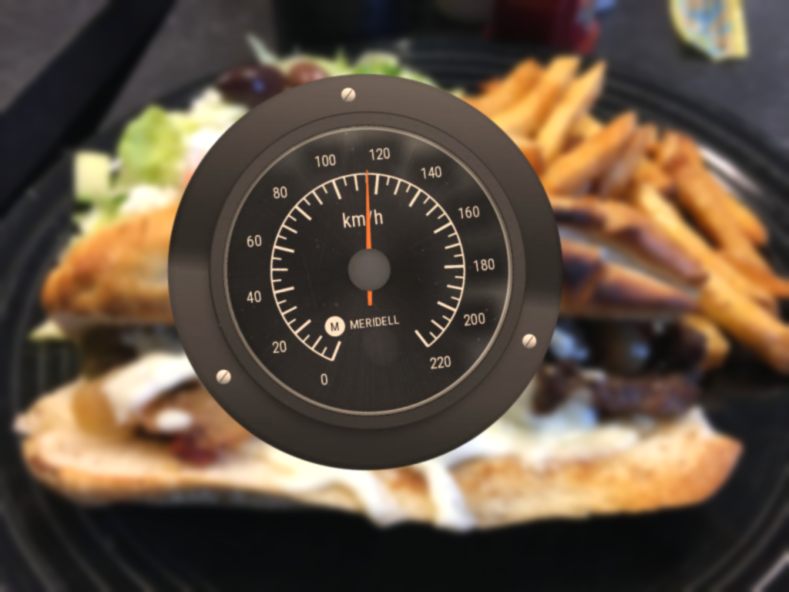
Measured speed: 115,km/h
